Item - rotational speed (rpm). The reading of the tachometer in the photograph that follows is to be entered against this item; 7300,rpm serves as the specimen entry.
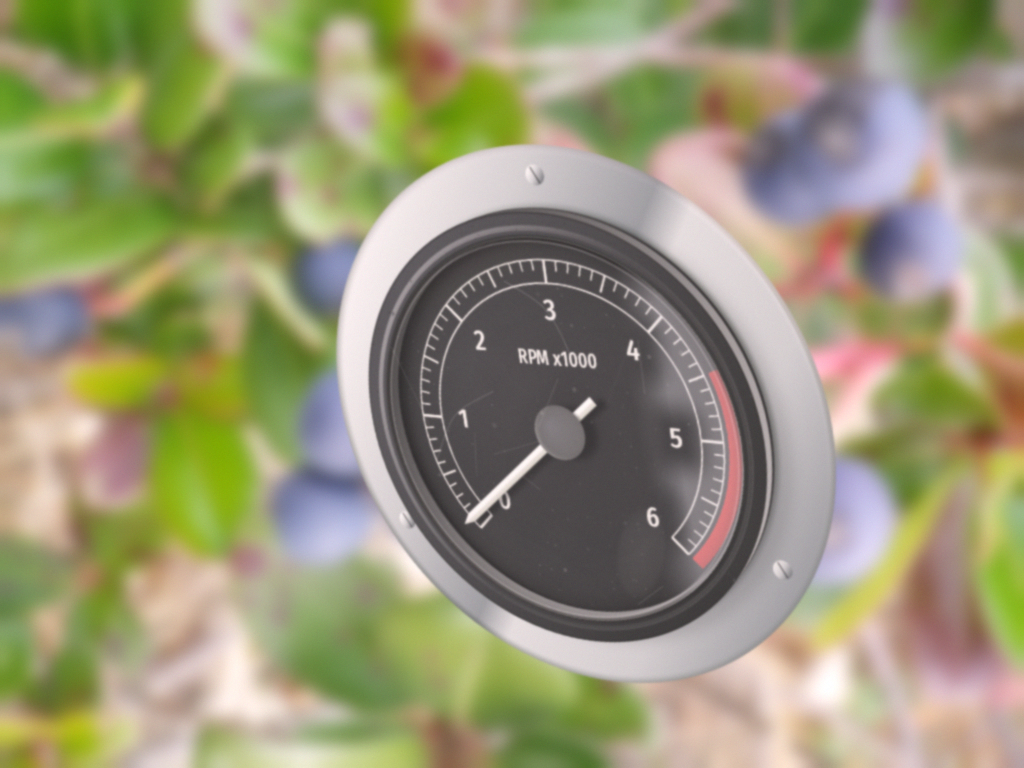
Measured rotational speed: 100,rpm
